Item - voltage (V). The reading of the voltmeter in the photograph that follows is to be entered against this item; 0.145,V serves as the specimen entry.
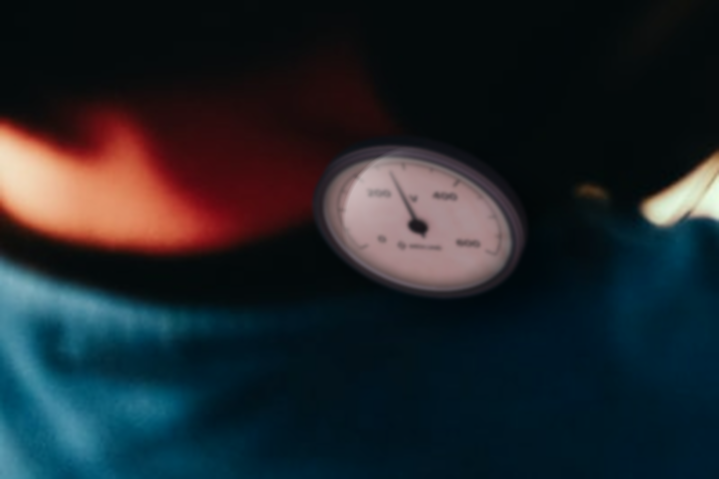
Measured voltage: 275,V
